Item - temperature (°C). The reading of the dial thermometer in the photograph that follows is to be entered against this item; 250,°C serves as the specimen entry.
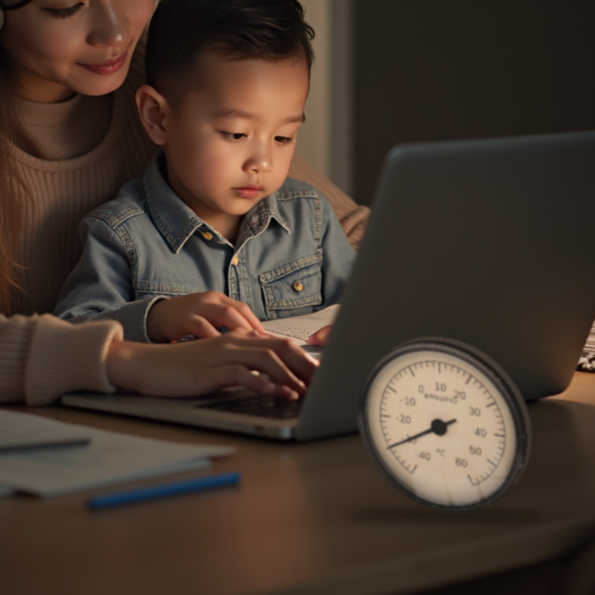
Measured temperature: -30,°C
